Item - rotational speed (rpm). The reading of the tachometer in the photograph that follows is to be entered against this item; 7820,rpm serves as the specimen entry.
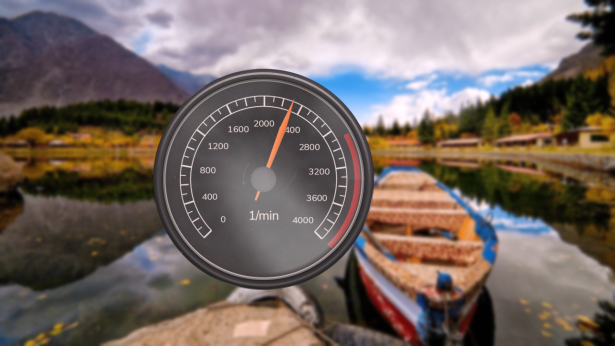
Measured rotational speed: 2300,rpm
